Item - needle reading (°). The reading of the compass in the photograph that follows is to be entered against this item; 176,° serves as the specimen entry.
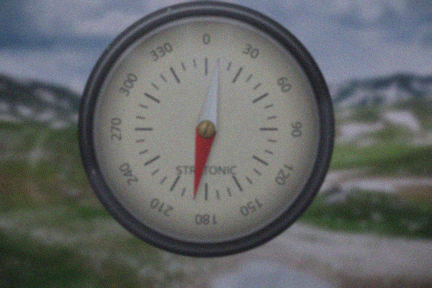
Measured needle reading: 190,°
